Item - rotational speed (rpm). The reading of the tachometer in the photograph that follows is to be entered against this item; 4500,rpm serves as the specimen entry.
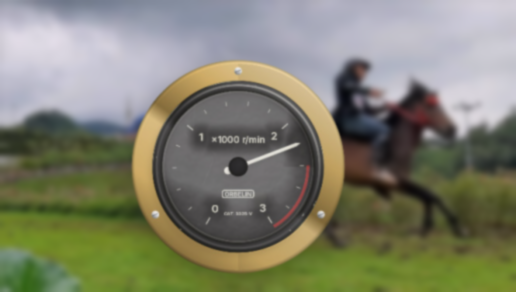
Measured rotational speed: 2200,rpm
